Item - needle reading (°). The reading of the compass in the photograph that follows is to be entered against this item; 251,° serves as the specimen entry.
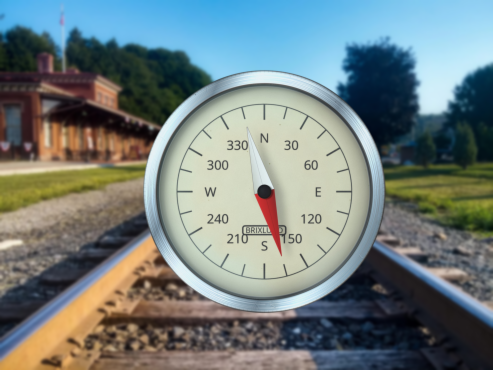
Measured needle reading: 165,°
